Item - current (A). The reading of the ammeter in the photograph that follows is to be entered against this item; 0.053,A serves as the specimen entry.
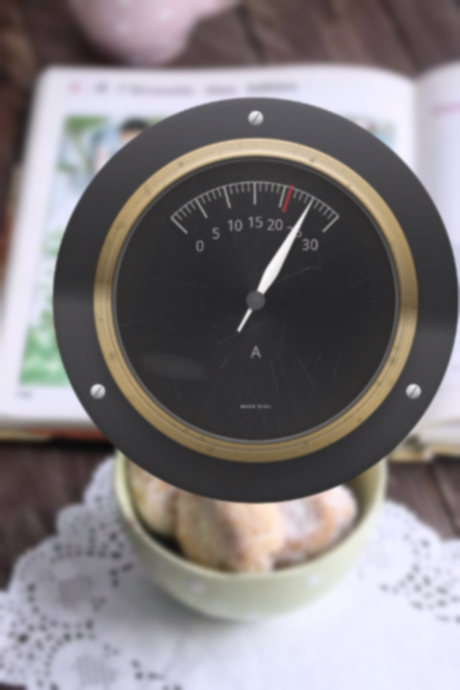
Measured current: 25,A
